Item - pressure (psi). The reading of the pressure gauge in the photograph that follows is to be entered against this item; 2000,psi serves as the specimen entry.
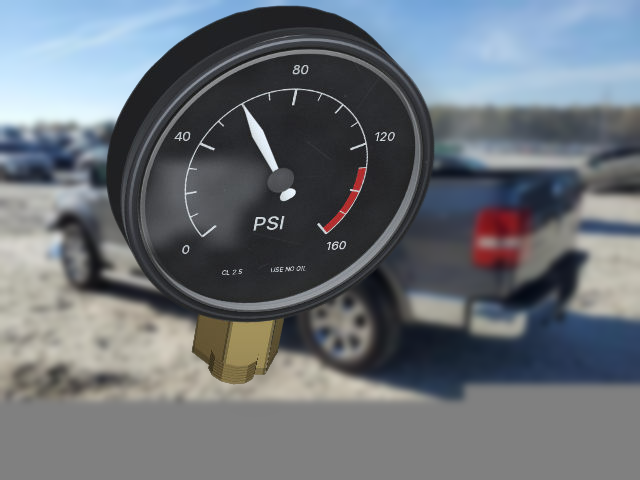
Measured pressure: 60,psi
